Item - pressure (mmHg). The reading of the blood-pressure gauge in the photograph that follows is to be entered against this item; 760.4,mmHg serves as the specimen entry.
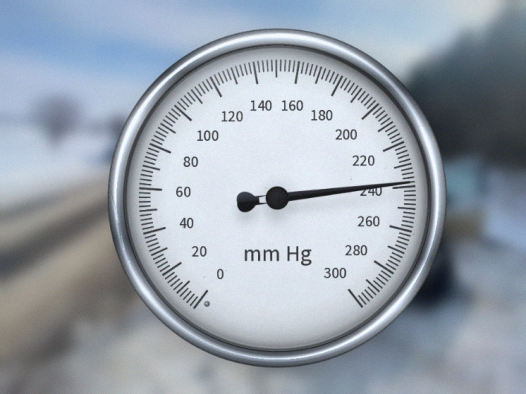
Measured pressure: 238,mmHg
